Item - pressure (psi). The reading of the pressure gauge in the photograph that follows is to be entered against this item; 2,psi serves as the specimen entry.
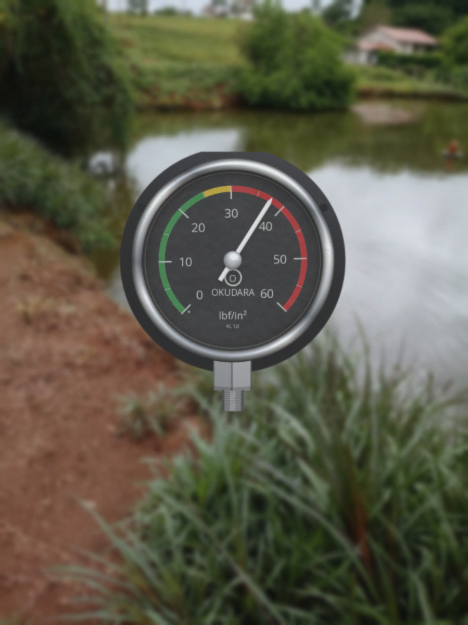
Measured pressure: 37.5,psi
